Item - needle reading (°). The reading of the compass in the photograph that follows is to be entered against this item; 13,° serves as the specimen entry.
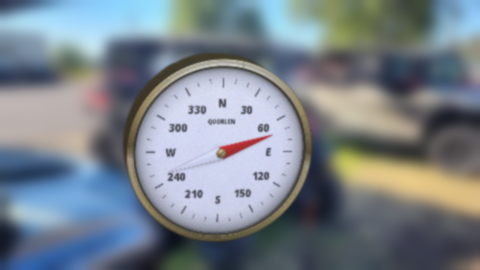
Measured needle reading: 70,°
